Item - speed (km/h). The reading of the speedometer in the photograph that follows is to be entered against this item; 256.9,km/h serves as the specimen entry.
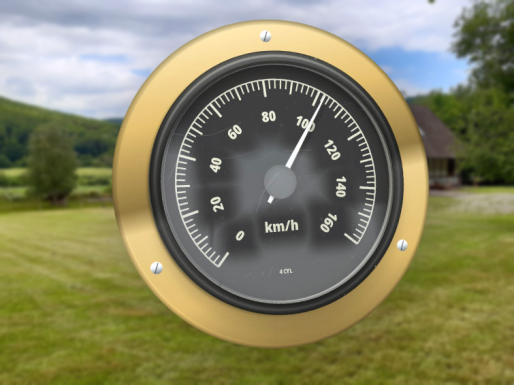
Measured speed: 102,km/h
